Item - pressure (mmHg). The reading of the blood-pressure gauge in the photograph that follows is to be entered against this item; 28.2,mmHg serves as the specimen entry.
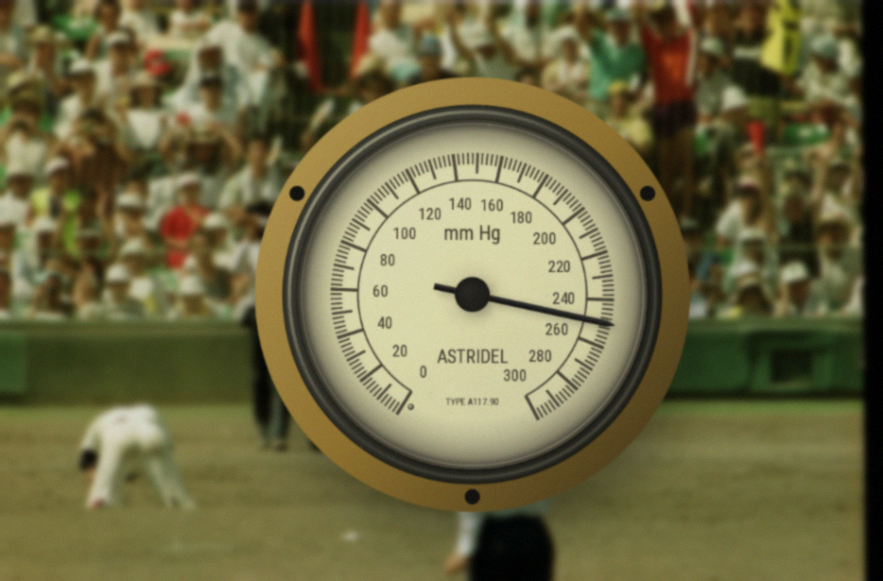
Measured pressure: 250,mmHg
